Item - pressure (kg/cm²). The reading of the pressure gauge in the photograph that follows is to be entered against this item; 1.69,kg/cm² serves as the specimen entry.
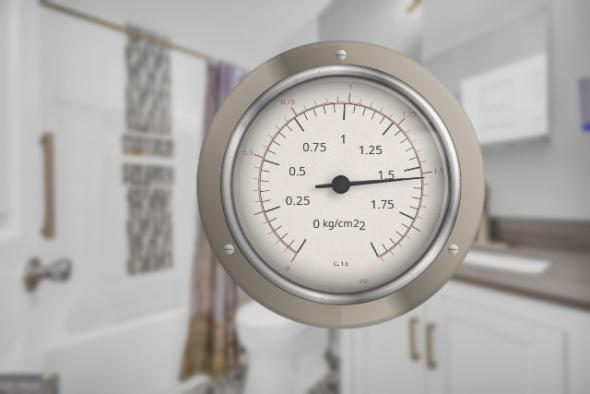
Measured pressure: 1.55,kg/cm²
